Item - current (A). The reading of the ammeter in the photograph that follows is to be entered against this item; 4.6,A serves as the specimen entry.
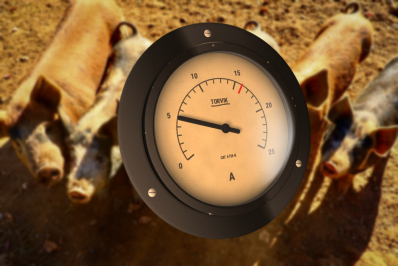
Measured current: 5,A
